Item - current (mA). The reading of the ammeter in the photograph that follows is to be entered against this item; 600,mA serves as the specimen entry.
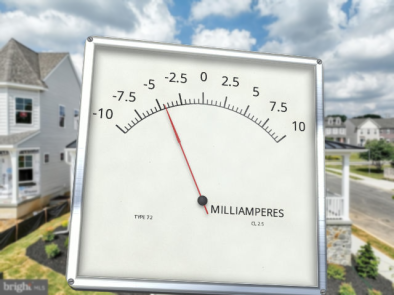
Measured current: -4.5,mA
